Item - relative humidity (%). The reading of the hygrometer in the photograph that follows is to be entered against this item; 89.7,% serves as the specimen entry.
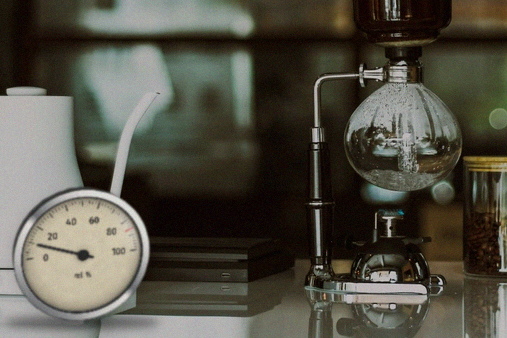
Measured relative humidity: 10,%
